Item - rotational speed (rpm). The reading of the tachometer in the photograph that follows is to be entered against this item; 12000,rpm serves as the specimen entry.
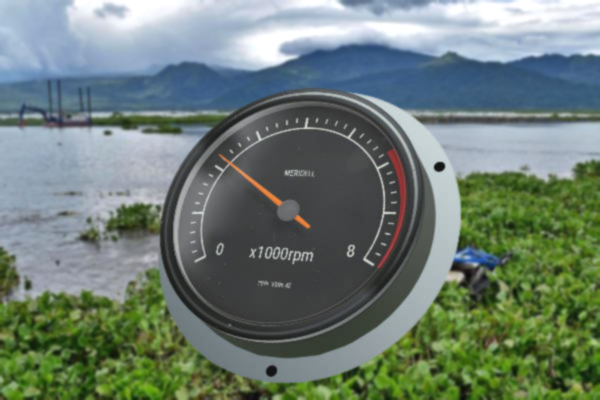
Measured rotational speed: 2200,rpm
